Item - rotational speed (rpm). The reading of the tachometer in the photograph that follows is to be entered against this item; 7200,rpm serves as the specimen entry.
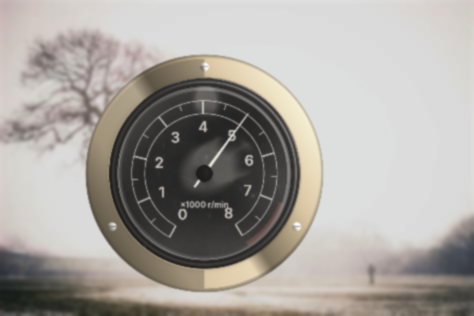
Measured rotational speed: 5000,rpm
